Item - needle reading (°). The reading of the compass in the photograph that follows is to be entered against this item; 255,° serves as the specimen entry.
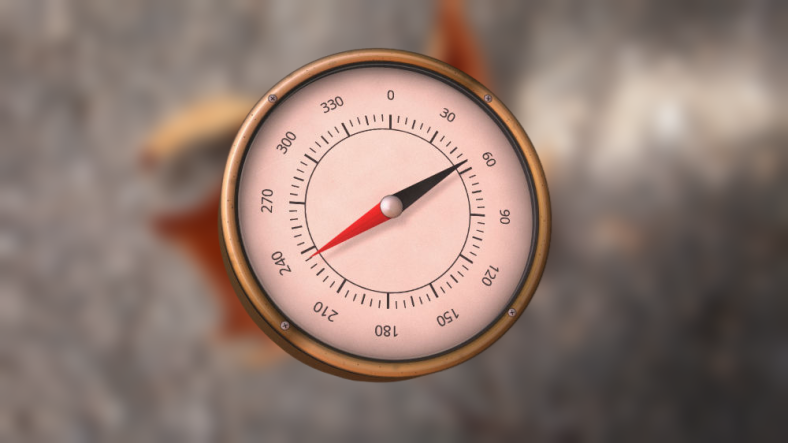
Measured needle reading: 235,°
